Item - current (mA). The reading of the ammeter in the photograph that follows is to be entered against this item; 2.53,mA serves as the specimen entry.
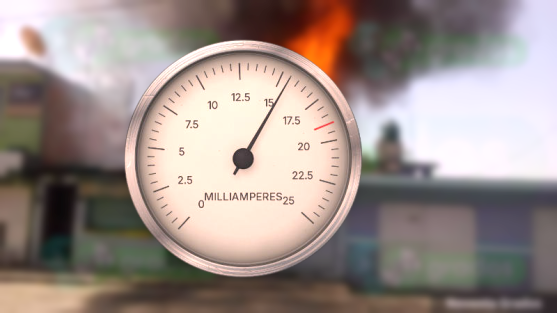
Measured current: 15.5,mA
